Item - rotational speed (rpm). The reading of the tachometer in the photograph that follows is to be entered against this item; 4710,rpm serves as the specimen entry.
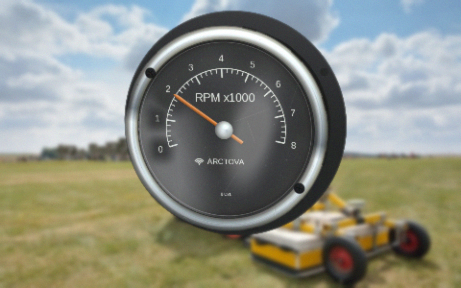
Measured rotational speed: 2000,rpm
